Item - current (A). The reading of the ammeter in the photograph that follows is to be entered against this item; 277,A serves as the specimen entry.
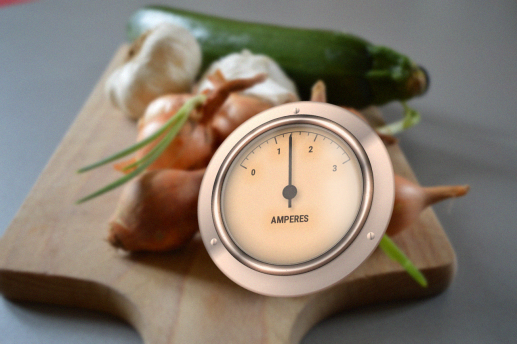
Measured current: 1.4,A
